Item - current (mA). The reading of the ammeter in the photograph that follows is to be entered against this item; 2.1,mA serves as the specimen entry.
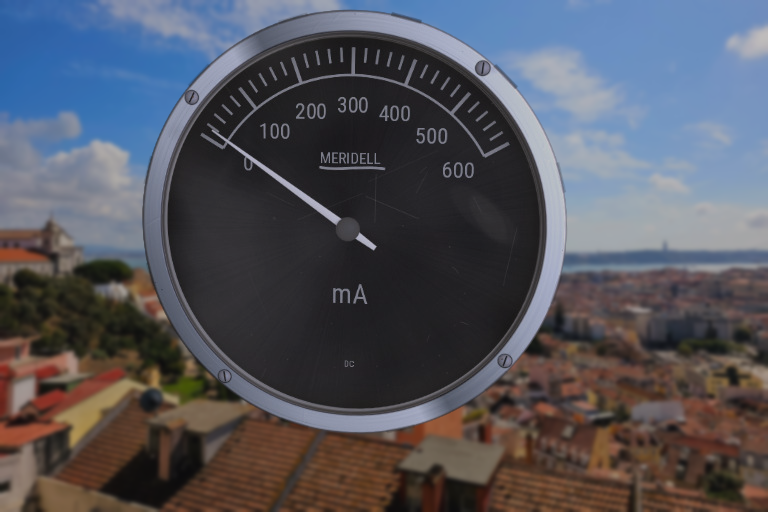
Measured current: 20,mA
